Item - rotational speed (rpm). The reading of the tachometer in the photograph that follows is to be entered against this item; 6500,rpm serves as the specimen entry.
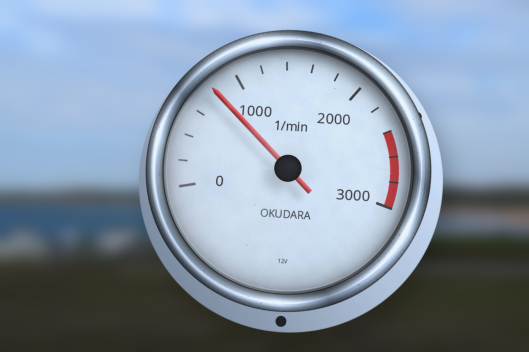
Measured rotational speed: 800,rpm
